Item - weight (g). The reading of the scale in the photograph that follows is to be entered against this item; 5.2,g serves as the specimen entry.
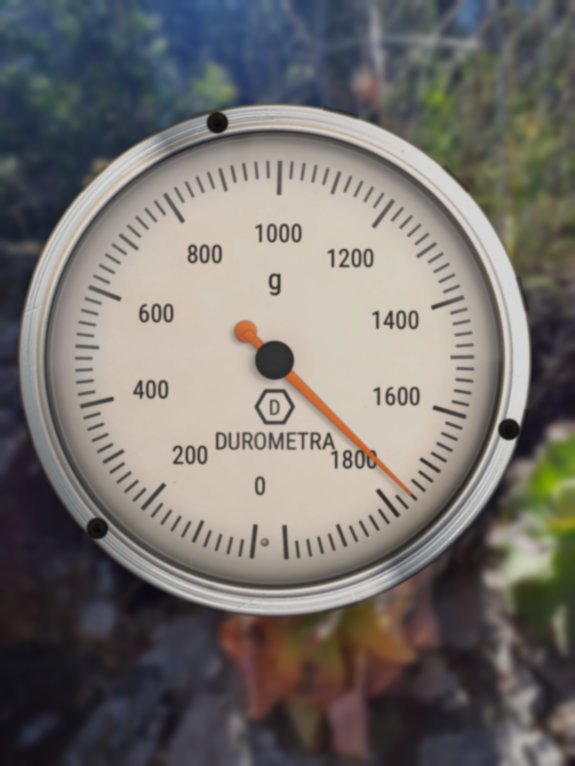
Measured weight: 1760,g
